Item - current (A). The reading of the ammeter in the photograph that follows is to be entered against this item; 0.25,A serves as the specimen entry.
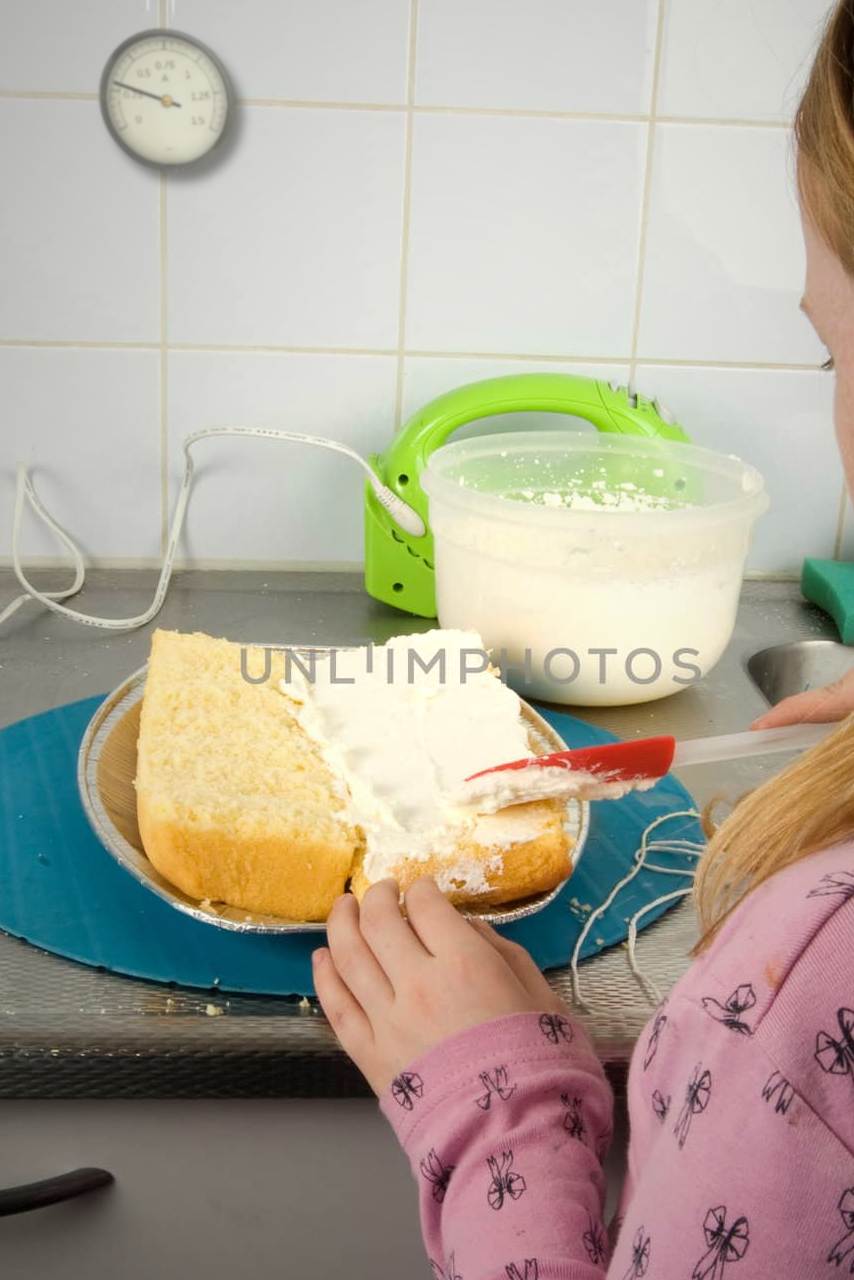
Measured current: 0.3,A
